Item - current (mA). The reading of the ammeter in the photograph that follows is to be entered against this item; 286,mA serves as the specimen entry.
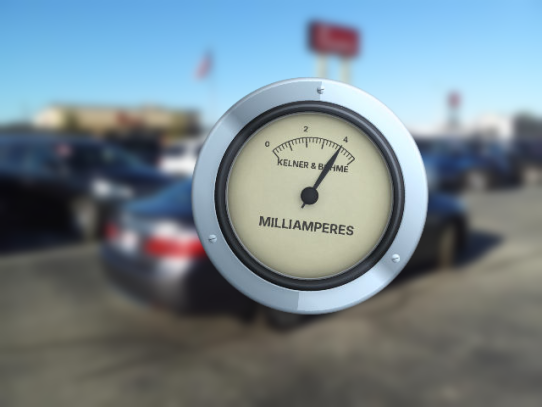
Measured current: 4,mA
